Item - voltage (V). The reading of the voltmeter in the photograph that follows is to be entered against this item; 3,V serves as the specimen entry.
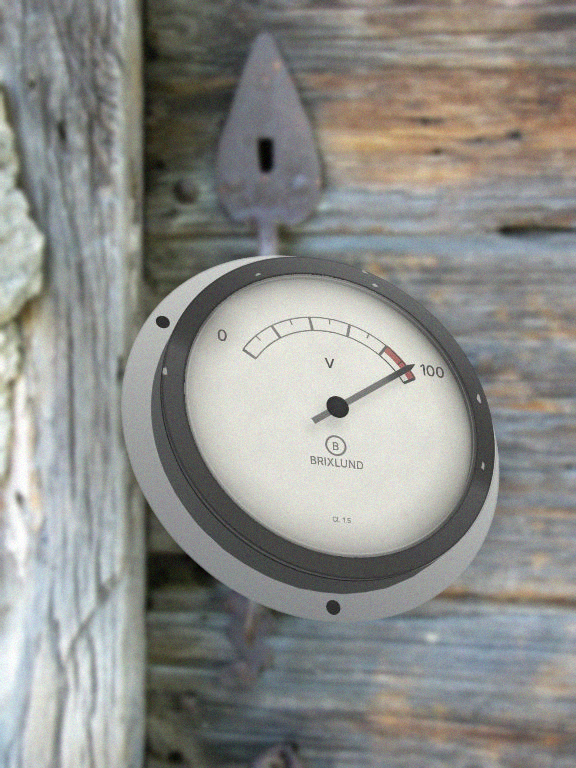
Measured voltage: 95,V
